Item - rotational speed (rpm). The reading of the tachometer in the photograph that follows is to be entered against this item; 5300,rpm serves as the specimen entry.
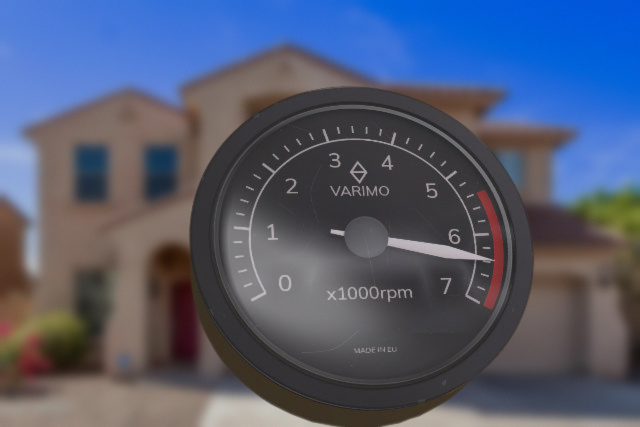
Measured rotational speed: 6400,rpm
